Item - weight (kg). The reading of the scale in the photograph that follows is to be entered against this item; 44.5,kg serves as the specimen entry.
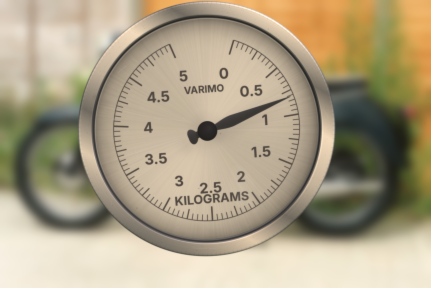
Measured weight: 0.8,kg
